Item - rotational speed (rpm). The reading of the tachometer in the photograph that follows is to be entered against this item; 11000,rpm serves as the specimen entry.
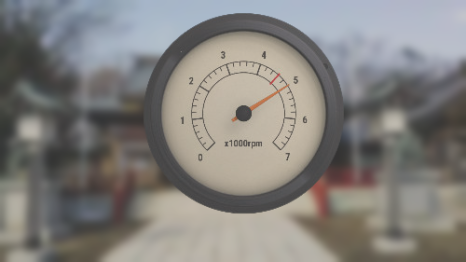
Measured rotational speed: 5000,rpm
